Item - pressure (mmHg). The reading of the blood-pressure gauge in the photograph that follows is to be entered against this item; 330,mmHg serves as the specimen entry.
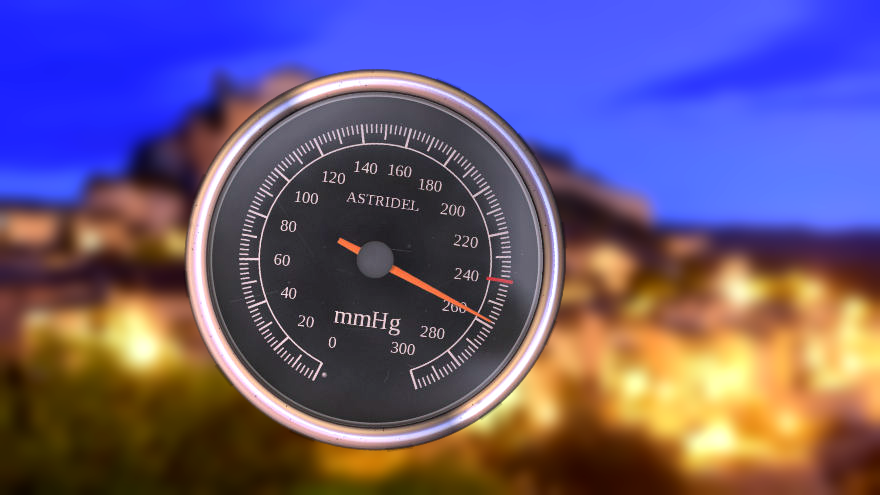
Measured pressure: 258,mmHg
